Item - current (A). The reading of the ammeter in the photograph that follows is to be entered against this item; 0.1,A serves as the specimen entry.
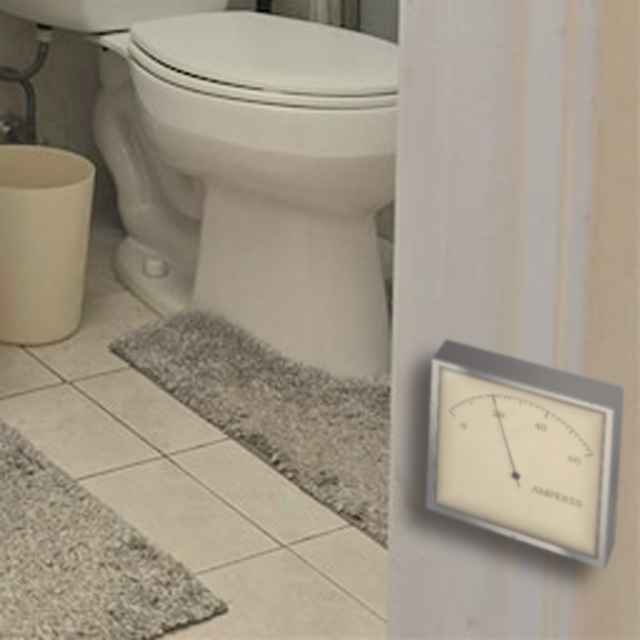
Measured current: 20,A
